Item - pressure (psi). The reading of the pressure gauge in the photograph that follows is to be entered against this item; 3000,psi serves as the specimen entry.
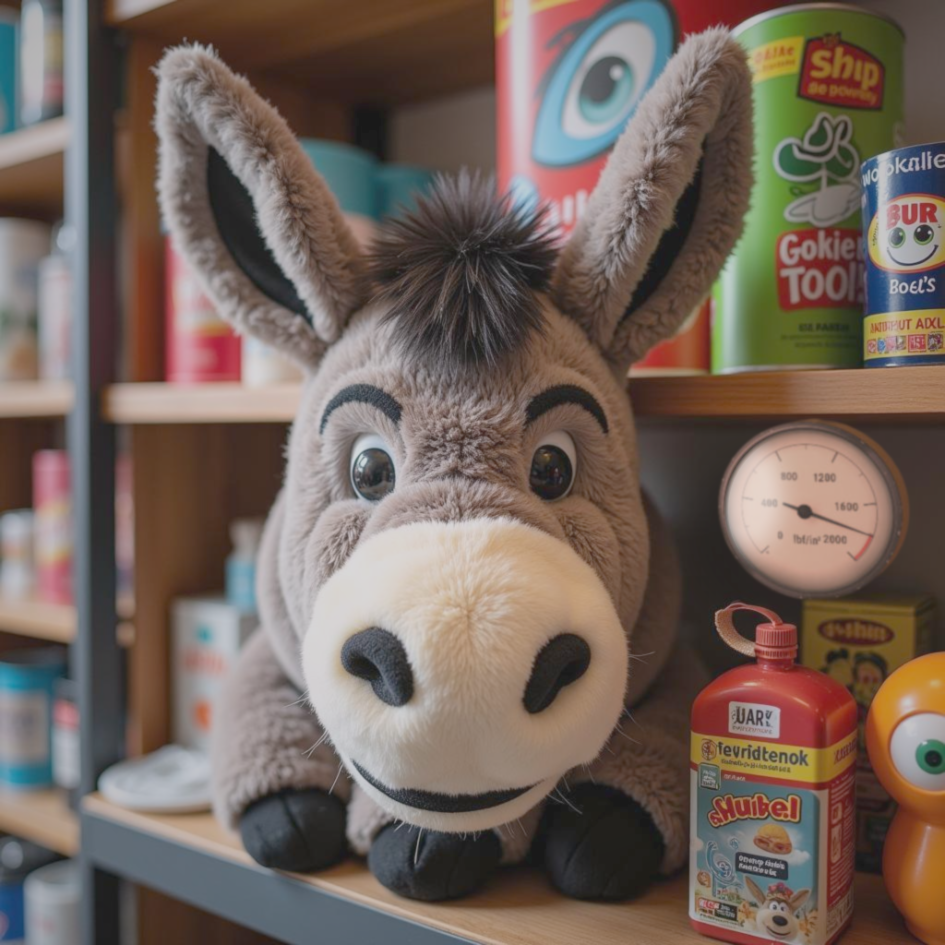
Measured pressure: 1800,psi
